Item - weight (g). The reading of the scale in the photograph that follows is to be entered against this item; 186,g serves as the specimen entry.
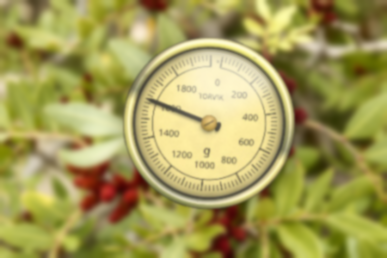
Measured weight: 1600,g
